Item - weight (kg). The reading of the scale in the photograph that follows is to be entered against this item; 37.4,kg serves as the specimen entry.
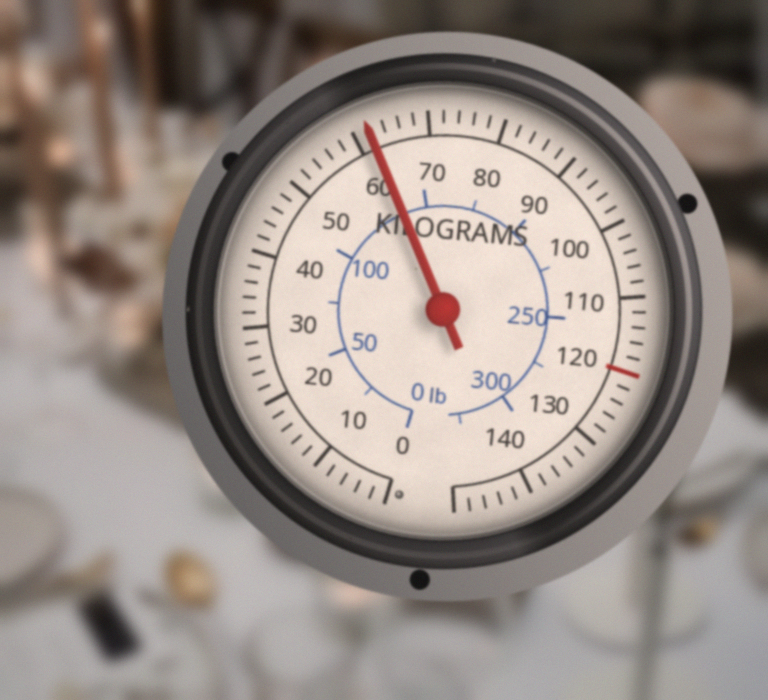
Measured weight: 62,kg
